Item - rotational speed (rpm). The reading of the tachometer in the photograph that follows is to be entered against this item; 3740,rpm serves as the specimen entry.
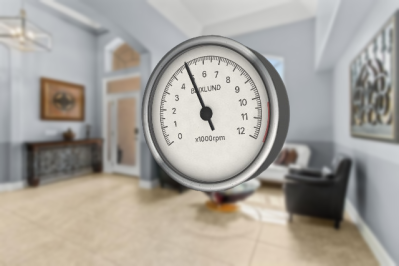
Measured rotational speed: 5000,rpm
